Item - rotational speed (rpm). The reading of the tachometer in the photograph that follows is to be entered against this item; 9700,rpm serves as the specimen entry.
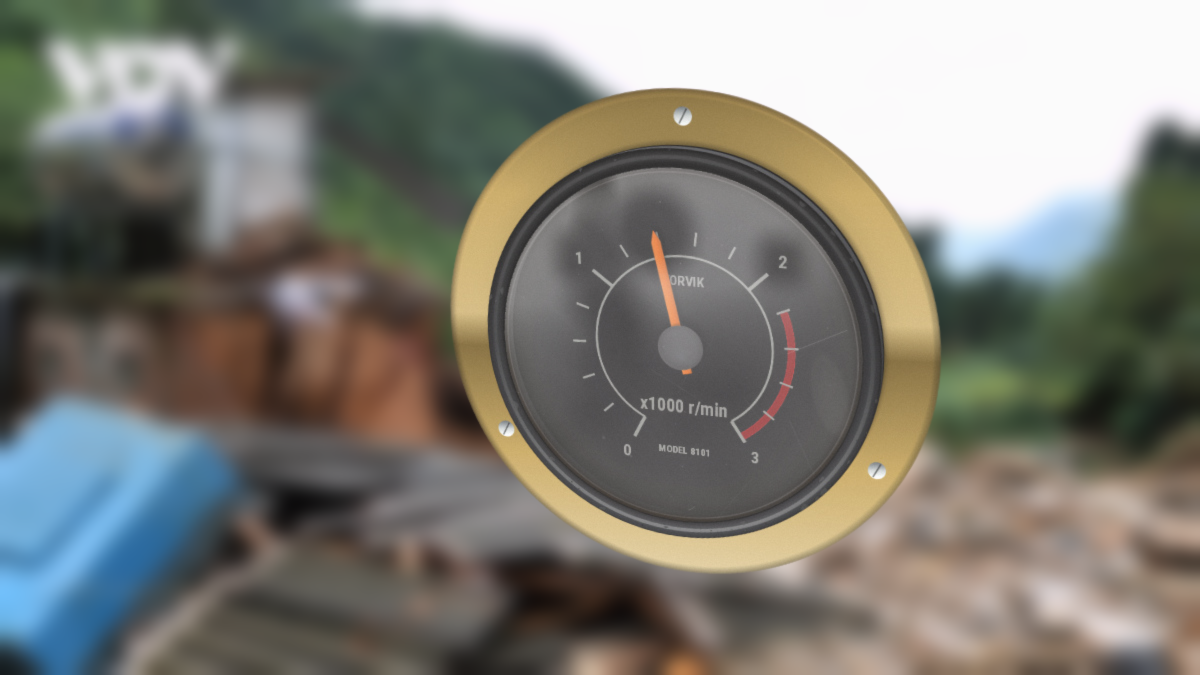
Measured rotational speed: 1400,rpm
